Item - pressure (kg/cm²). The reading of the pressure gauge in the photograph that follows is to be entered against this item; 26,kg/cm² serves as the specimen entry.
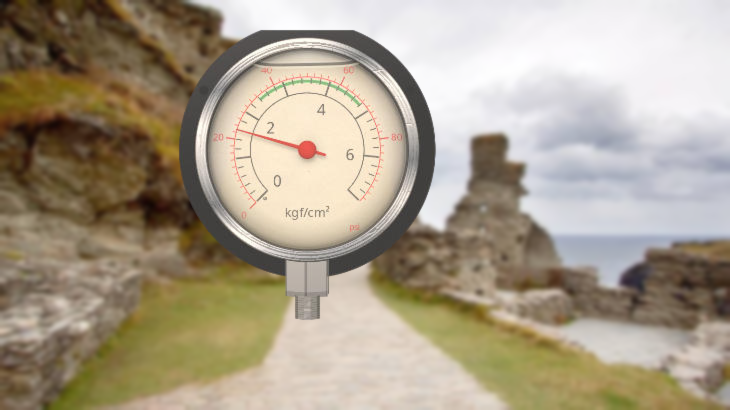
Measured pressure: 1.6,kg/cm²
